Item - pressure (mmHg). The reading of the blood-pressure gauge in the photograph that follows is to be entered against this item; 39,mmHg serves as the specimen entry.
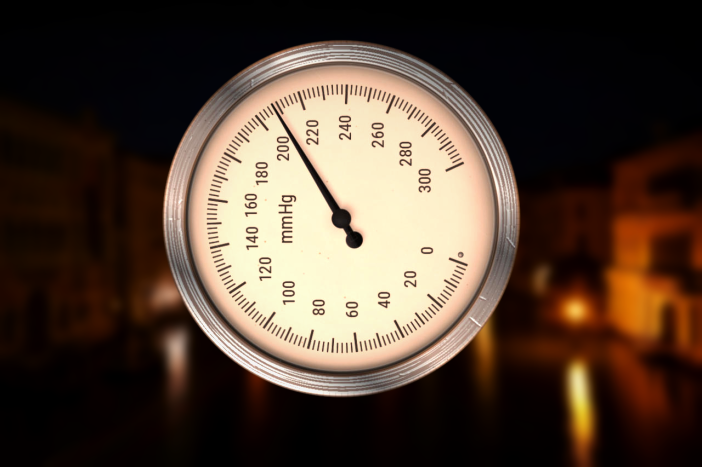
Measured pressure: 208,mmHg
